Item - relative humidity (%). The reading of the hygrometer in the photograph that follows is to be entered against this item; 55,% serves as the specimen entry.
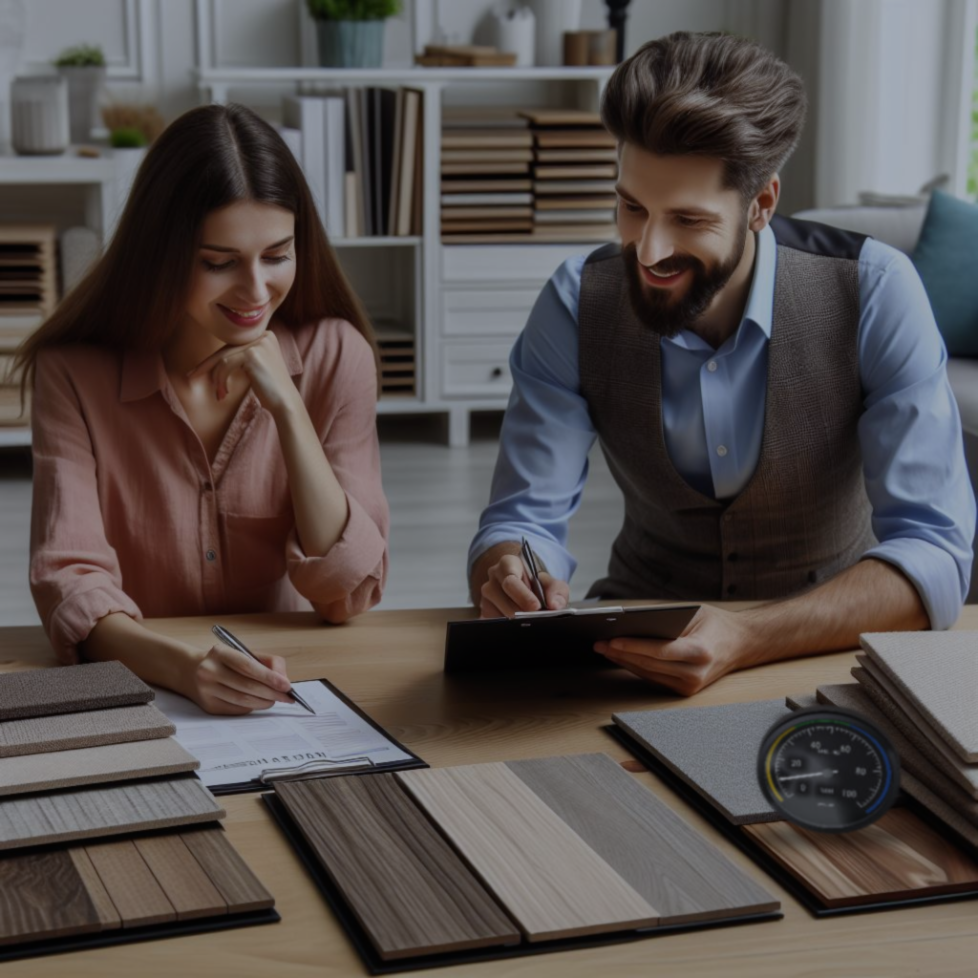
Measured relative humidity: 10,%
